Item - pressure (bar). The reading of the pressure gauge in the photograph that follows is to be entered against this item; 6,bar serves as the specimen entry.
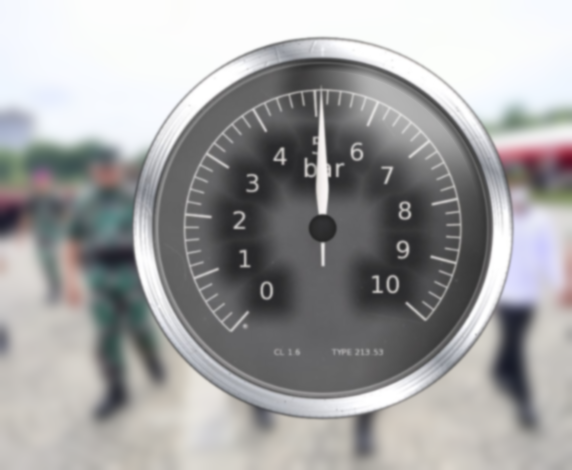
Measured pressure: 5.1,bar
